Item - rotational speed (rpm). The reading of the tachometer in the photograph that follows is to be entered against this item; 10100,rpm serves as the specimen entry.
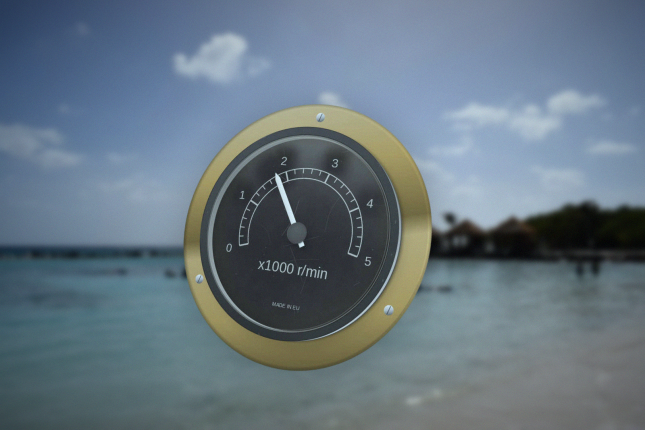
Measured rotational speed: 1800,rpm
